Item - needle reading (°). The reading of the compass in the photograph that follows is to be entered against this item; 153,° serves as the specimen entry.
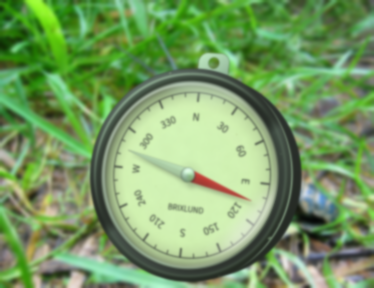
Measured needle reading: 105,°
